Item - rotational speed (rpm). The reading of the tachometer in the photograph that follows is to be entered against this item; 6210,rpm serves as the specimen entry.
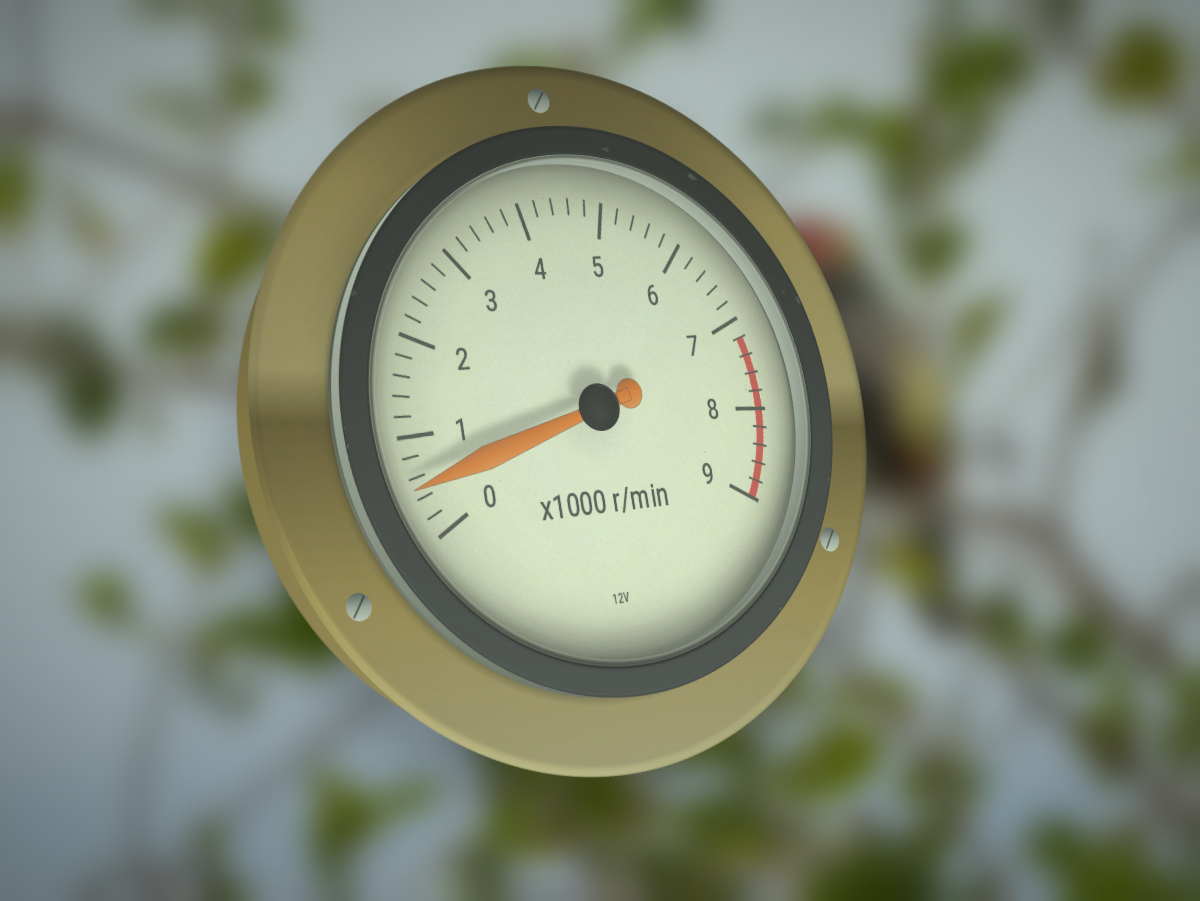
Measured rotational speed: 500,rpm
